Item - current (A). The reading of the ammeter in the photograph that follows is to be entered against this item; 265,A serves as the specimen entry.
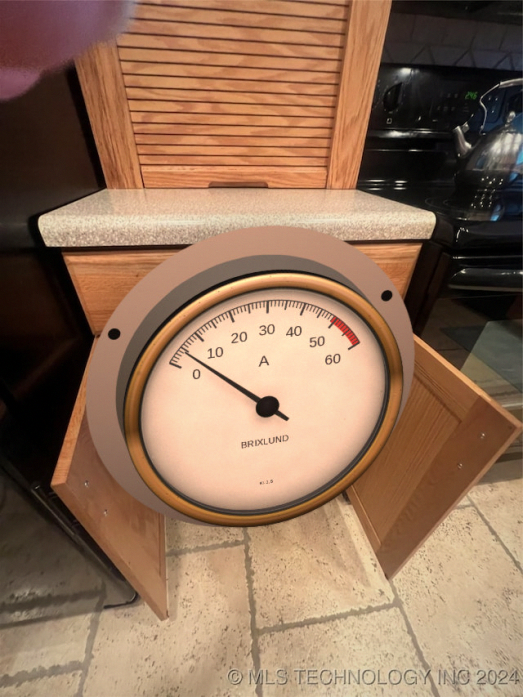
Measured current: 5,A
